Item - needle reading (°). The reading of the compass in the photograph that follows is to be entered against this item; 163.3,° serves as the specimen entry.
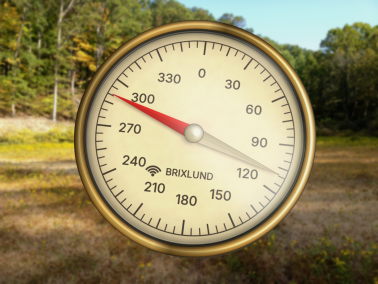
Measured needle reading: 290,°
